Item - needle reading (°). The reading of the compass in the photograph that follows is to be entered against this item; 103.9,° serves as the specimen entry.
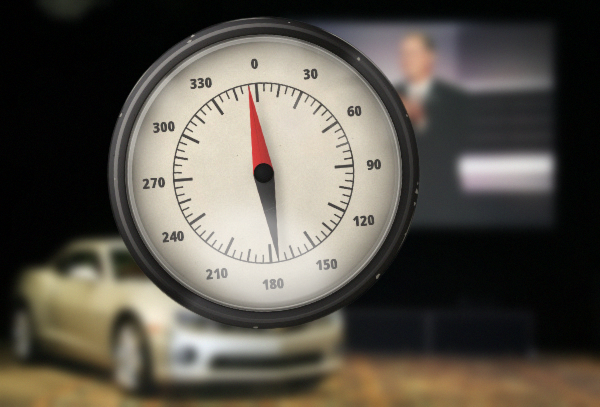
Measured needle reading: 355,°
